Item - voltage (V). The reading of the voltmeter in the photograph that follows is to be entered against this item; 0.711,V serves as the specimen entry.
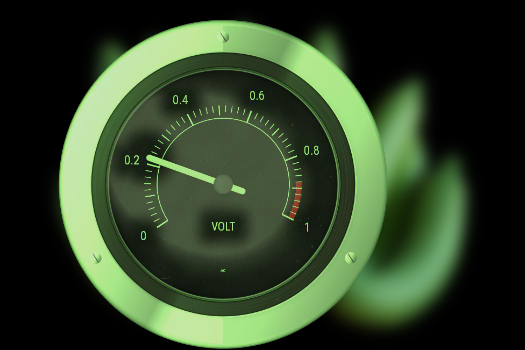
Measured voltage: 0.22,V
